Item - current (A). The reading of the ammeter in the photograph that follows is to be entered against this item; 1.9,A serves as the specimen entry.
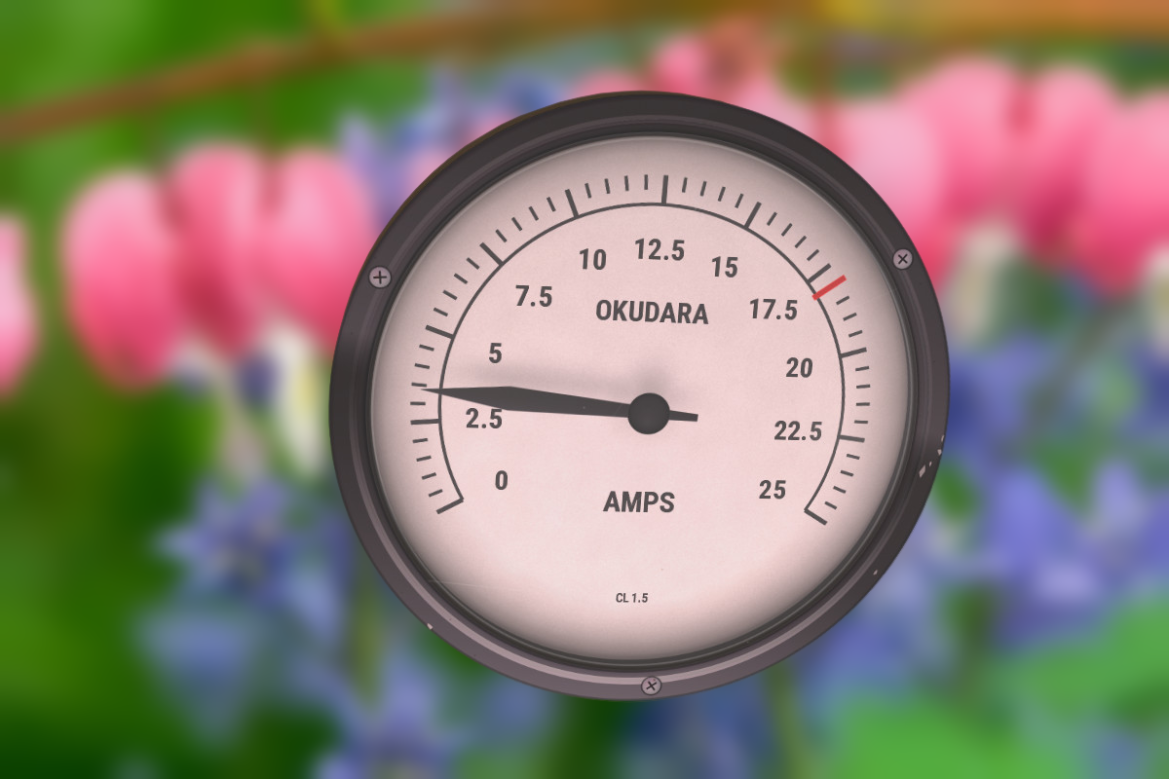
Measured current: 3.5,A
